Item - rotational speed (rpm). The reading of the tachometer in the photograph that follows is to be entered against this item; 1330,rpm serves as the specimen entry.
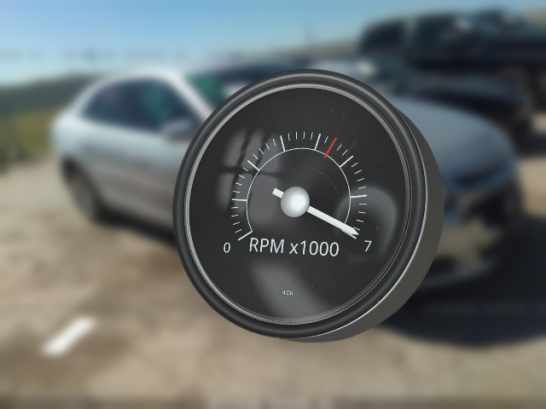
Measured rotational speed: 6900,rpm
